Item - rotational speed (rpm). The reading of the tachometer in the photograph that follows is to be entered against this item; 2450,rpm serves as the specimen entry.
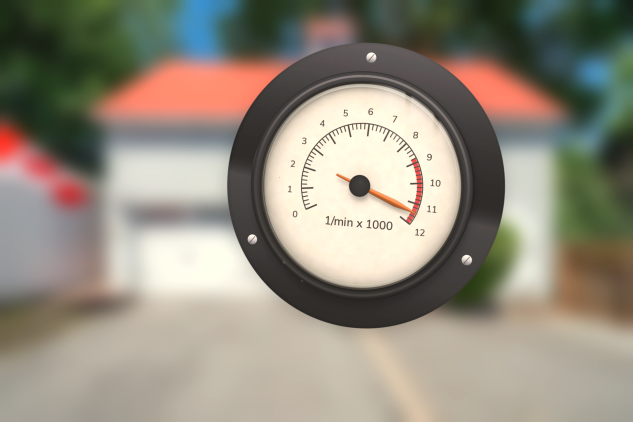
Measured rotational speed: 11400,rpm
